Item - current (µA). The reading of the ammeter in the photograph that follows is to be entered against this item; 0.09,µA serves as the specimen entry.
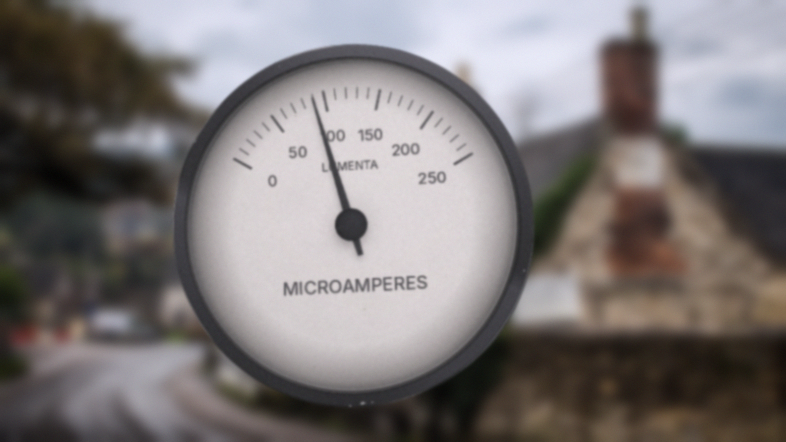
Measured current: 90,µA
